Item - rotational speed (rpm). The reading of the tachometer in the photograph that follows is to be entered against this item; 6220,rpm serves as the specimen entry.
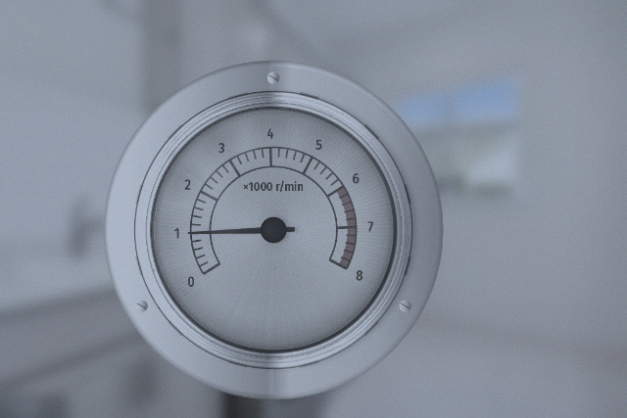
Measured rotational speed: 1000,rpm
